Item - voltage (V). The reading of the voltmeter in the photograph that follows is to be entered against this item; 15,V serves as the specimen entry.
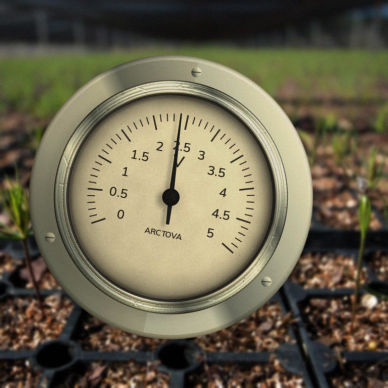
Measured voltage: 2.4,V
